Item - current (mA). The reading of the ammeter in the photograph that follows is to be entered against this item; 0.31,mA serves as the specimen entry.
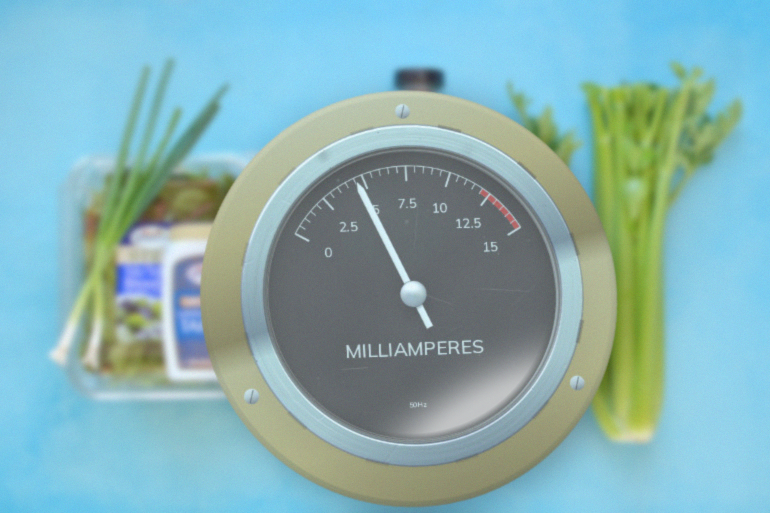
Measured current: 4.5,mA
